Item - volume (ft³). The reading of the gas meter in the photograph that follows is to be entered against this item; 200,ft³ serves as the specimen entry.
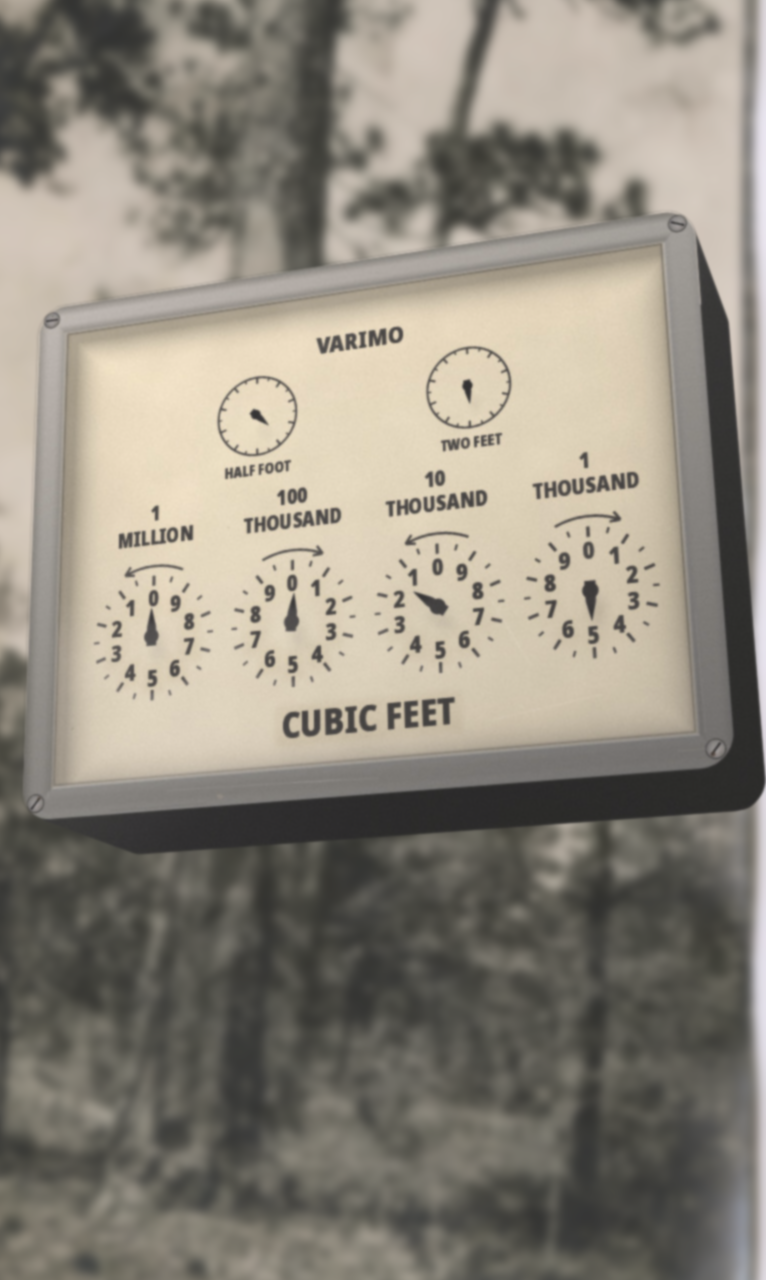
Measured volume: 1500,ft³
